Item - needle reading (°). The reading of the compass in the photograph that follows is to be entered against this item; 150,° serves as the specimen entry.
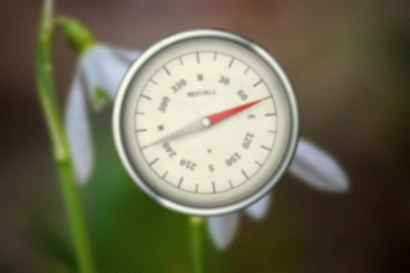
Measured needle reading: 75,°
